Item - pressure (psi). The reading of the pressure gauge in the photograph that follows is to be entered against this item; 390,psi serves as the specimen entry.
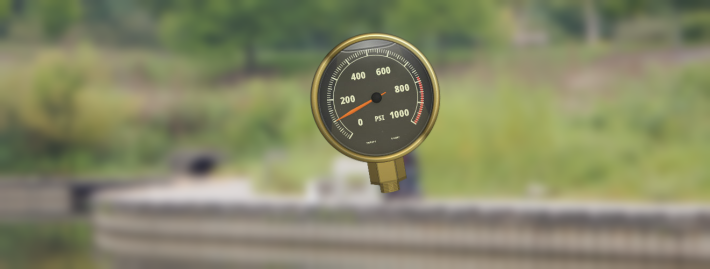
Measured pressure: 100,psi
